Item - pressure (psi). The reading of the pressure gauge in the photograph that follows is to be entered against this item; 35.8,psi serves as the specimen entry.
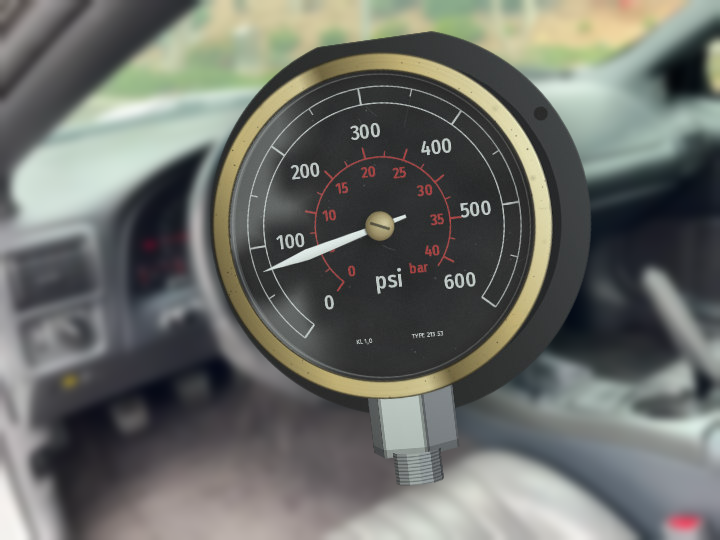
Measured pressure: 75,psi
